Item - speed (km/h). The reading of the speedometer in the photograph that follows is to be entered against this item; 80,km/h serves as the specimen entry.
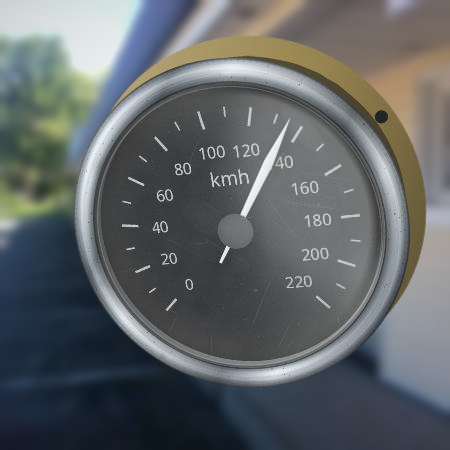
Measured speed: 135,km/h
